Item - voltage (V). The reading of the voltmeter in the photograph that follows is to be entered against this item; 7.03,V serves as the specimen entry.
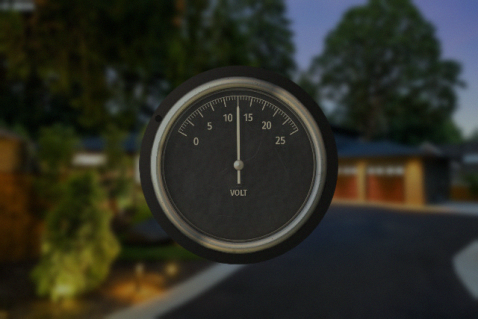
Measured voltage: 12.5,V
